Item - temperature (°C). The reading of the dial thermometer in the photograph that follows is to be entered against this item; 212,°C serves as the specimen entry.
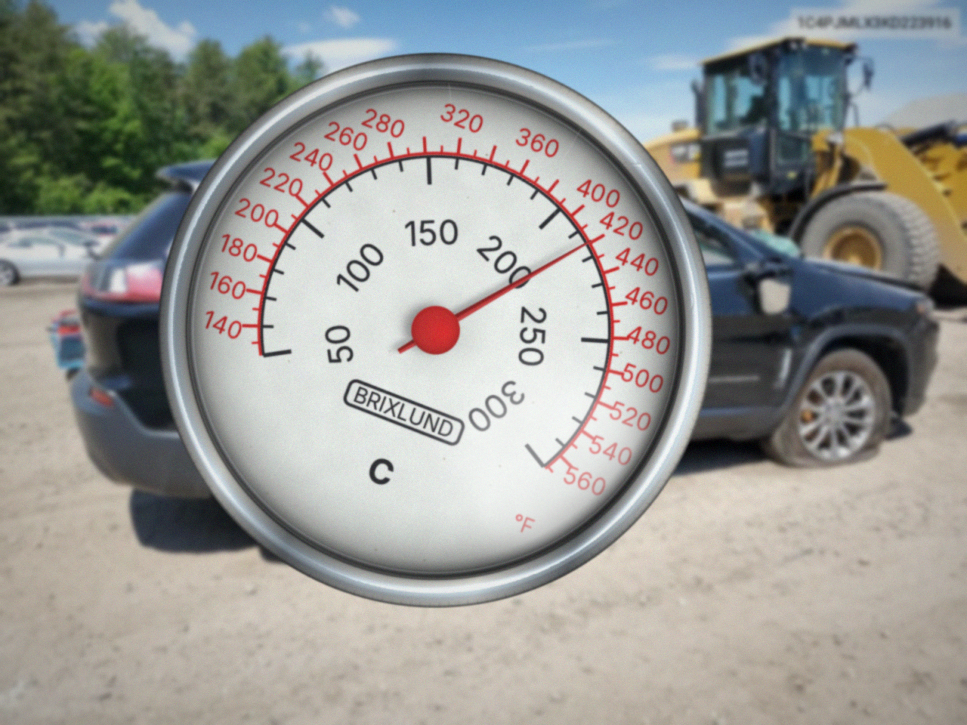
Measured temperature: 215,°C
